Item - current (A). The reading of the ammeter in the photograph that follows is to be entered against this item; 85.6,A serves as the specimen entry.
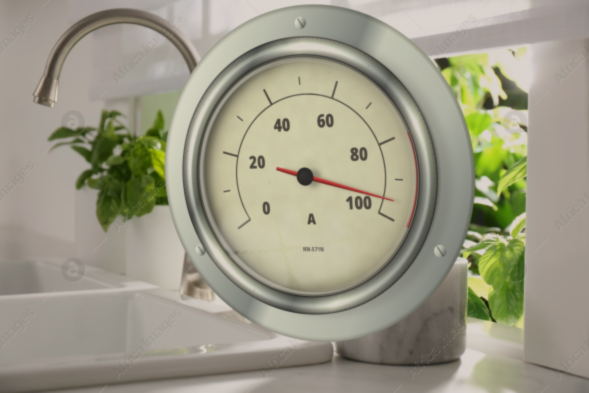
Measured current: 95,A
